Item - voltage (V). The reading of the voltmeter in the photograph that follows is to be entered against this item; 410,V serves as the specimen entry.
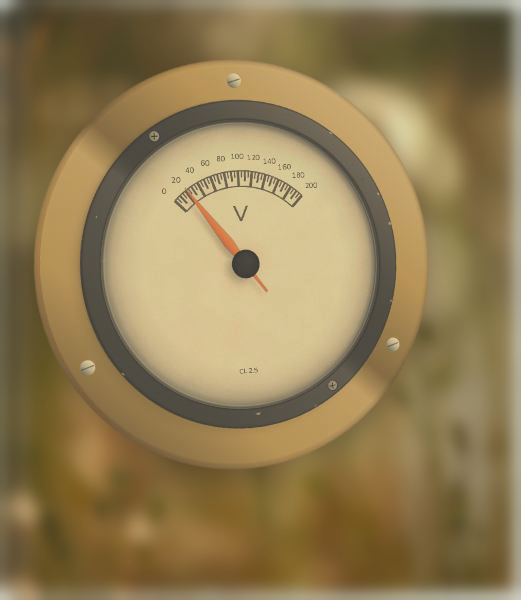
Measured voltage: 20,V
